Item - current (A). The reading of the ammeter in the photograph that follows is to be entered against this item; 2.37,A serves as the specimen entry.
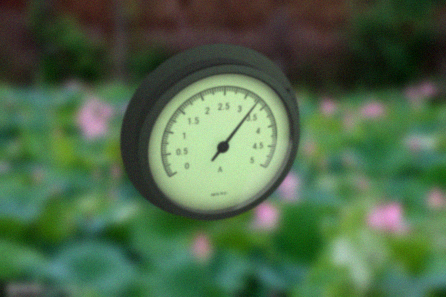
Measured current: 3.25,A
